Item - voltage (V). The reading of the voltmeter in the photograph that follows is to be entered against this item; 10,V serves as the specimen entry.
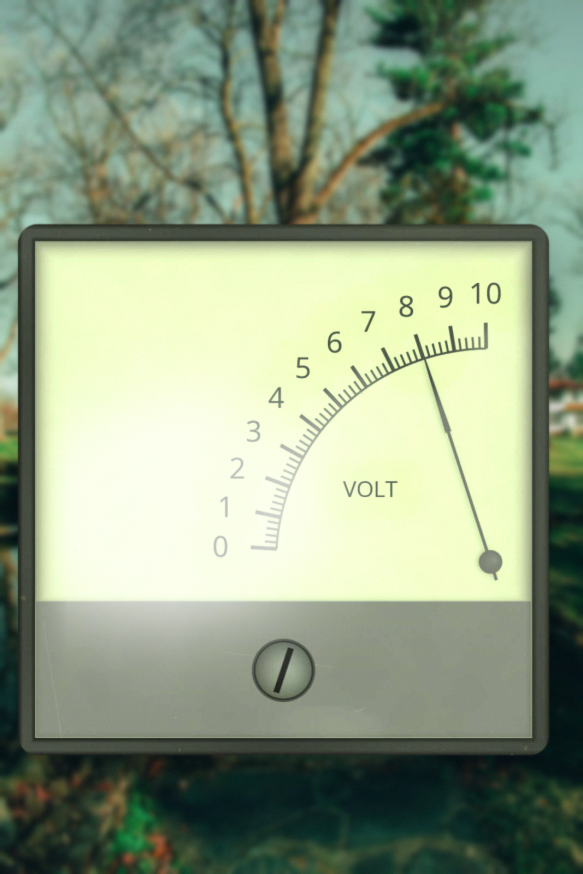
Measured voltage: 8,V
